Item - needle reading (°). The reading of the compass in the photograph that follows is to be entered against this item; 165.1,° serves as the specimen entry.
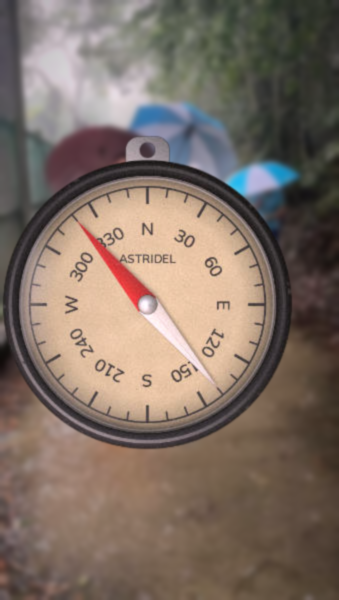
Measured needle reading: 320,°
